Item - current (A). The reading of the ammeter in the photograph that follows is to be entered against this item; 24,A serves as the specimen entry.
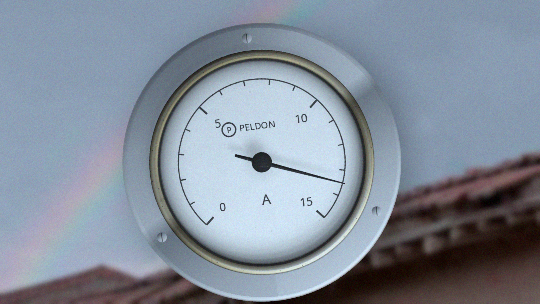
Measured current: 13.5,A
